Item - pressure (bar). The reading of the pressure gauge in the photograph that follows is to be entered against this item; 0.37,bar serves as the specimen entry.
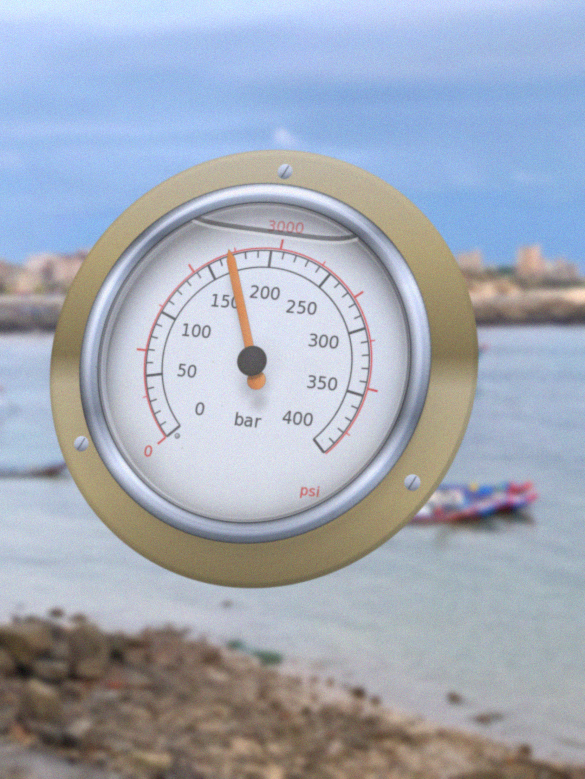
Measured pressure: 170,bar
